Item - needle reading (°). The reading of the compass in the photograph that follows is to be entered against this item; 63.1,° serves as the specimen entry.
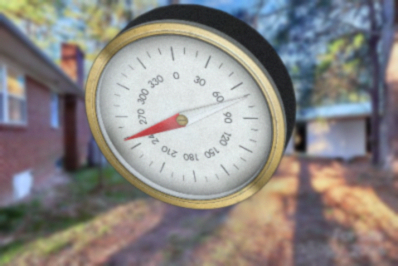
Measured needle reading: 250,°
